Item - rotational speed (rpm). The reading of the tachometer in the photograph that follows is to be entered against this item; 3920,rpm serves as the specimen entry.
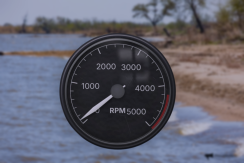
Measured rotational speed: 100,rpm
